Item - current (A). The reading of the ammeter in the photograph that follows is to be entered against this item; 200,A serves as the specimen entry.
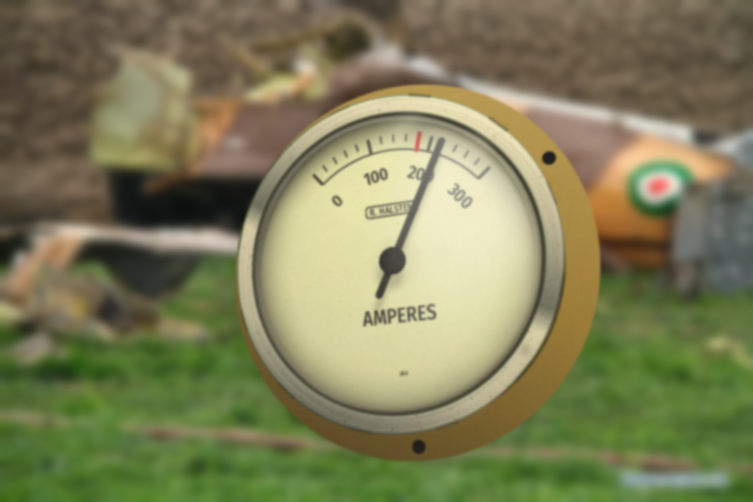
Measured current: 220,A
